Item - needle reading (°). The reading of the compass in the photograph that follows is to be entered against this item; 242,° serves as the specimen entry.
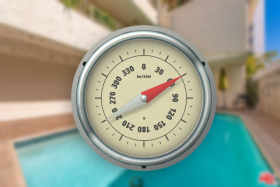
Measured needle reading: 60,°
